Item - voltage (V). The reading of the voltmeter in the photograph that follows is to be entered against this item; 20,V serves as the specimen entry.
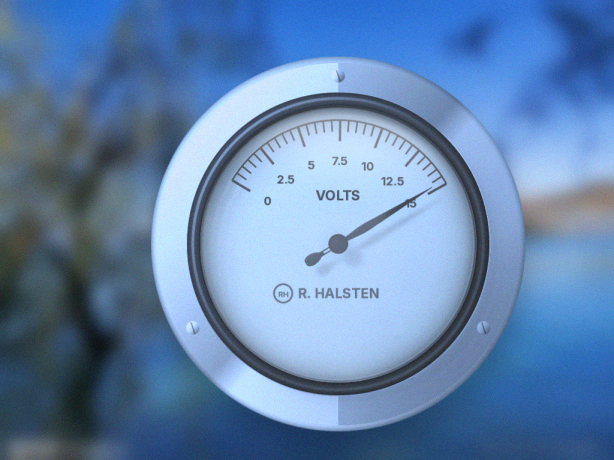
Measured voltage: 14.75,V
